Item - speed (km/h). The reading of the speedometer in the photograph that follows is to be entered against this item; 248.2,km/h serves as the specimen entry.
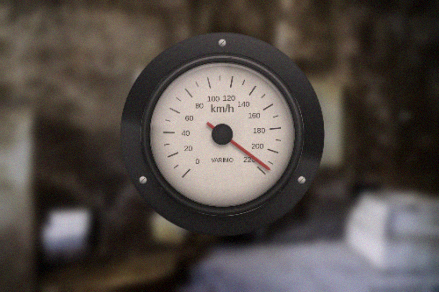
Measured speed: 215,km/h
